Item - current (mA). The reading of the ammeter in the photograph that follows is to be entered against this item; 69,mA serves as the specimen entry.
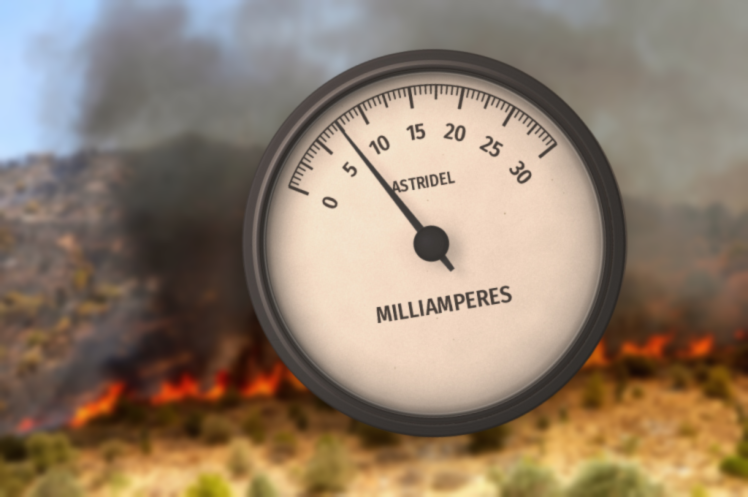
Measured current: 7.5,mA
